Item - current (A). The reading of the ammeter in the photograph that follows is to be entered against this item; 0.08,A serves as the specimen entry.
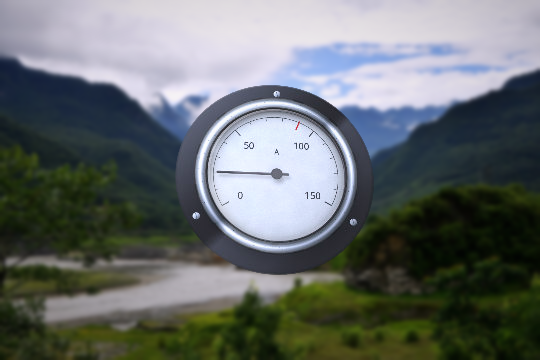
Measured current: 20,A
